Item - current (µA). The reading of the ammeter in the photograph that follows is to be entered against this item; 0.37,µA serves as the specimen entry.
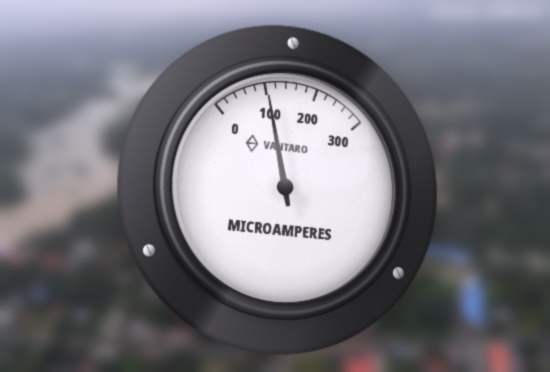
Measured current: 100,µA
